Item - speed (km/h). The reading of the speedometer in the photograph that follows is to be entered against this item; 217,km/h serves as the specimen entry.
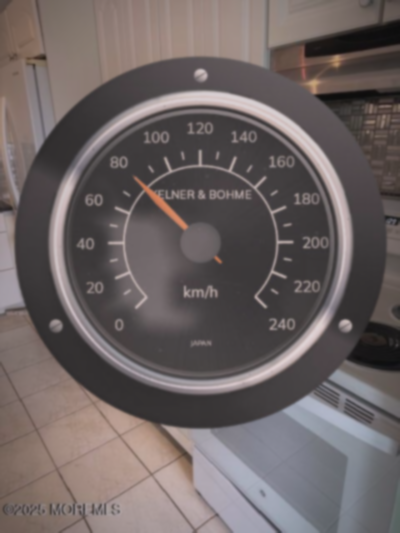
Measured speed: 80,km/h
